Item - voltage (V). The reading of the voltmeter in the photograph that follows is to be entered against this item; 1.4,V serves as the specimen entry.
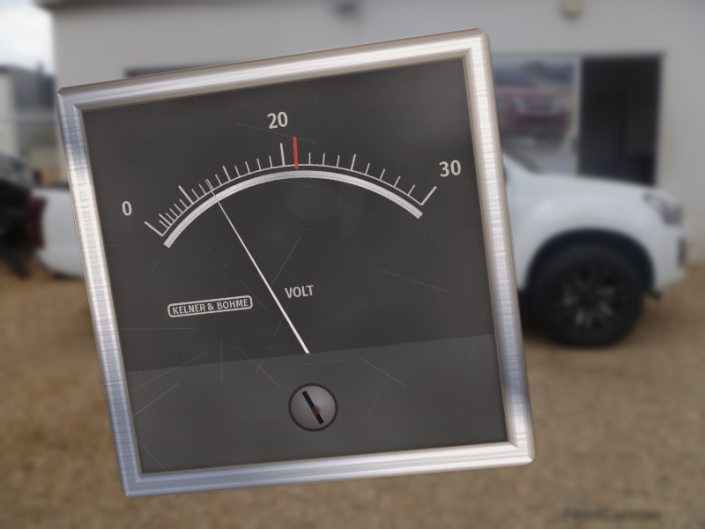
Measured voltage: 13,V
